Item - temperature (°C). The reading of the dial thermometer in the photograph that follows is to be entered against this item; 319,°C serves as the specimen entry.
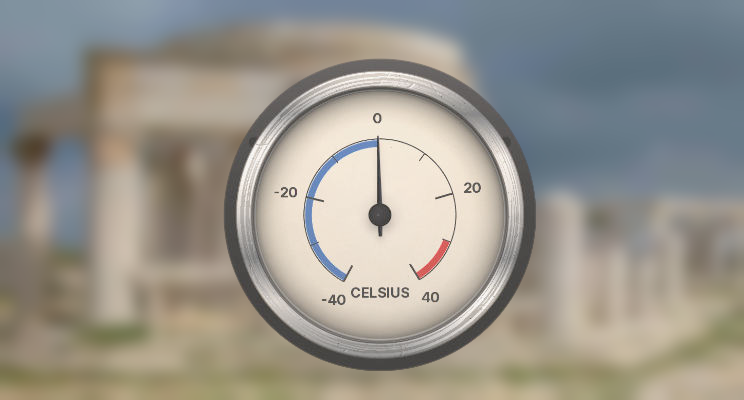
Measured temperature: 0,°C
